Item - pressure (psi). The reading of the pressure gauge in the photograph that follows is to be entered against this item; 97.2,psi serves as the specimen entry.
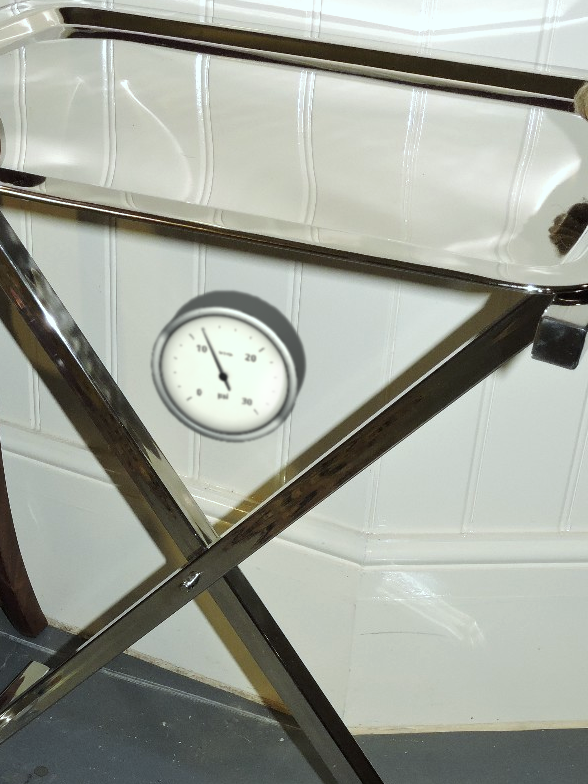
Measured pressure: 12,psi
